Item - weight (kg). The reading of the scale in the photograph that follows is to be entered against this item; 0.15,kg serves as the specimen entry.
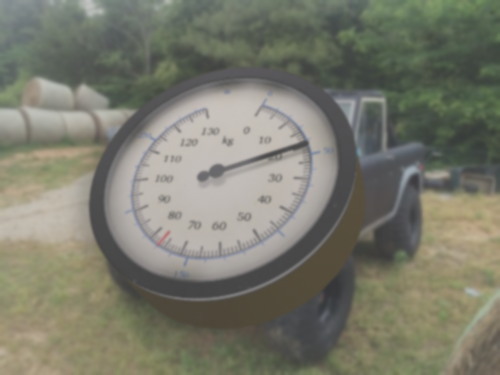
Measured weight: 20,kg
